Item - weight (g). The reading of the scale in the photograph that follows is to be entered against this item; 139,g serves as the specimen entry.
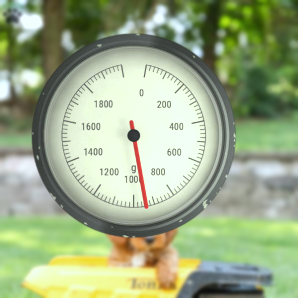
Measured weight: 940,g
